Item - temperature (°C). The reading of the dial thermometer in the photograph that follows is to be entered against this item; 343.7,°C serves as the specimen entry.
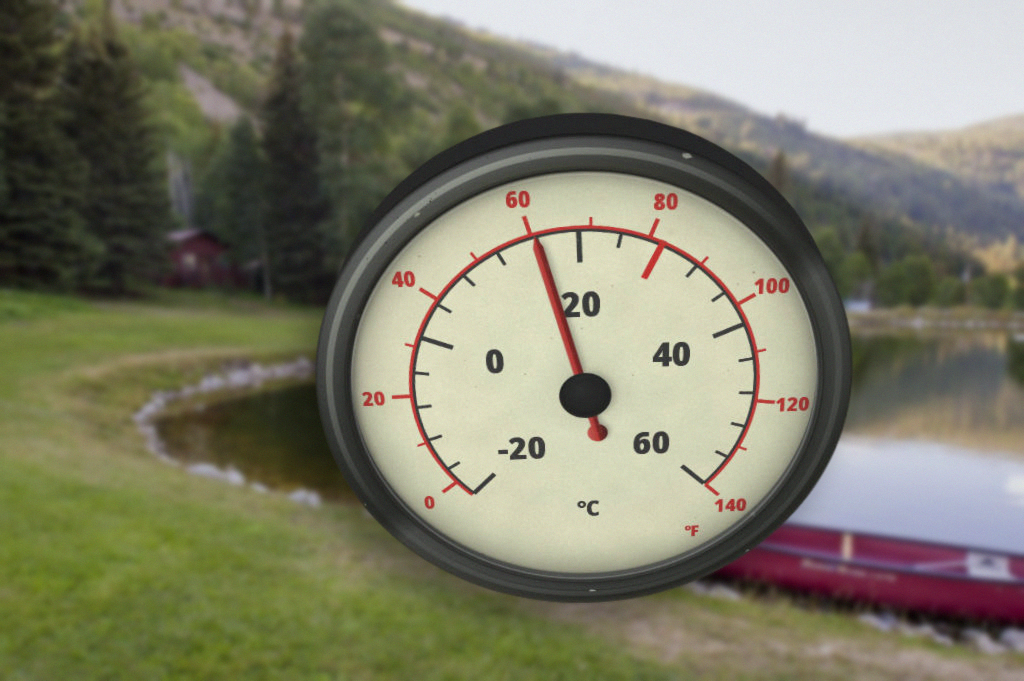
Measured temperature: 16,°C
